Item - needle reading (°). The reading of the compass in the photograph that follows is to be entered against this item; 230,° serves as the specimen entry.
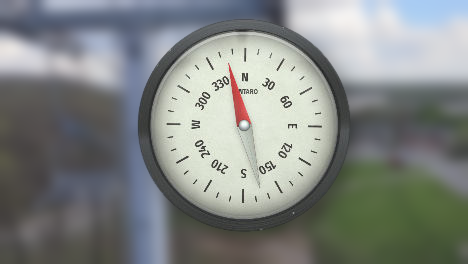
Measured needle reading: 345,°
